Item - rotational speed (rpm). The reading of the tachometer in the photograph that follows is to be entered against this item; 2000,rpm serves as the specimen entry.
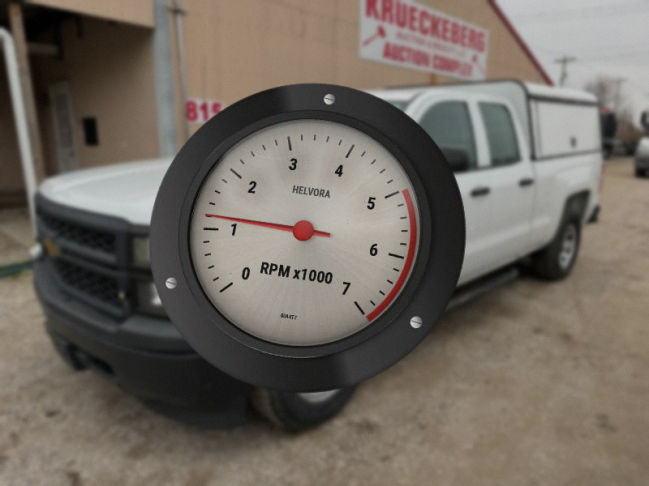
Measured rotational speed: 1200,rpm
